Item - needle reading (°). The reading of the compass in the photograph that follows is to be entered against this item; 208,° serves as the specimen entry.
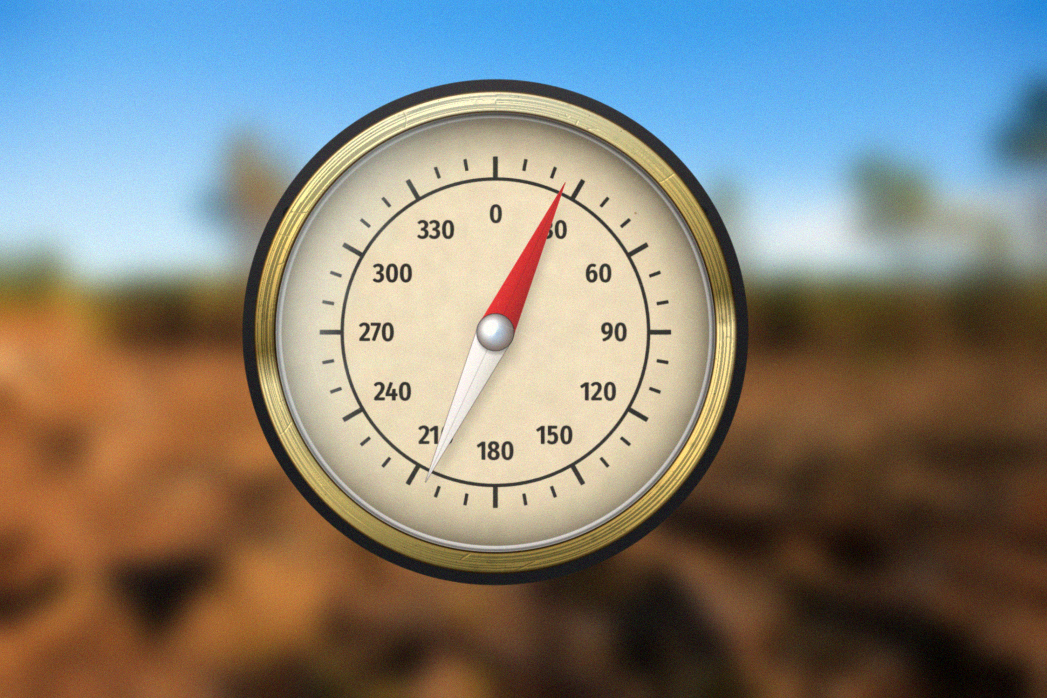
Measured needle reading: 25,°
